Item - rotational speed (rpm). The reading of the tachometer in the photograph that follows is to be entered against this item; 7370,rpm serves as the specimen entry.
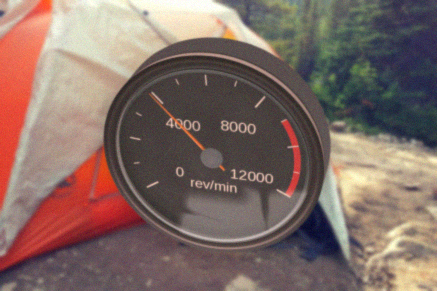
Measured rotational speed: 4000,rpm
